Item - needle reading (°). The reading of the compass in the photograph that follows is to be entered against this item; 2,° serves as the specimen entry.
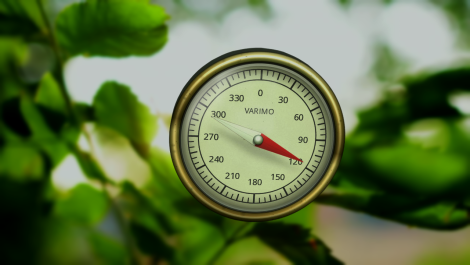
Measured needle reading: 115,°
